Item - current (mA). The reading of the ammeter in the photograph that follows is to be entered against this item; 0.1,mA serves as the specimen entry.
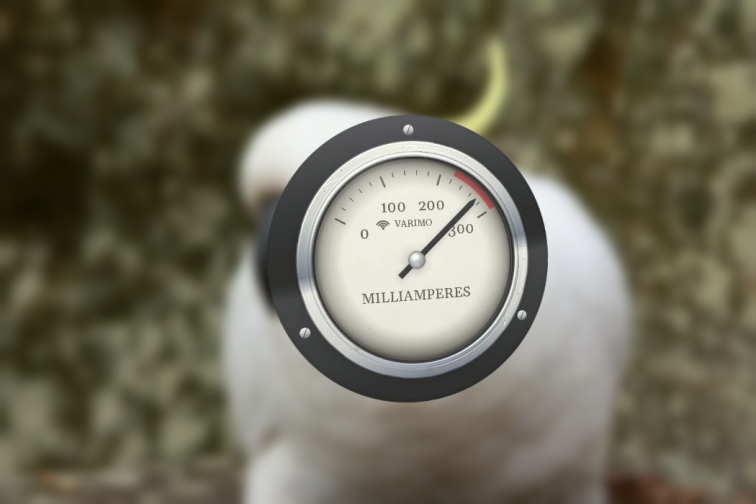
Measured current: 270,mA
